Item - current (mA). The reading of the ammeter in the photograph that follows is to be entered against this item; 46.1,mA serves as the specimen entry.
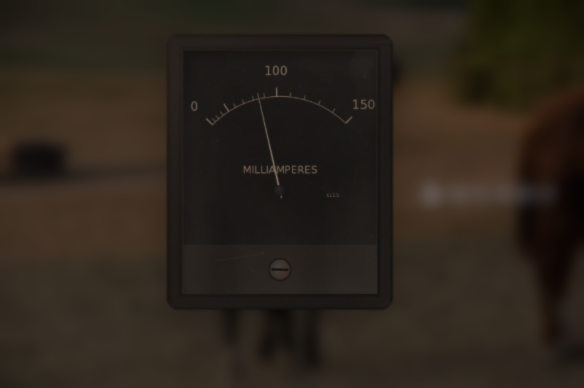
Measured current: 85,mA
